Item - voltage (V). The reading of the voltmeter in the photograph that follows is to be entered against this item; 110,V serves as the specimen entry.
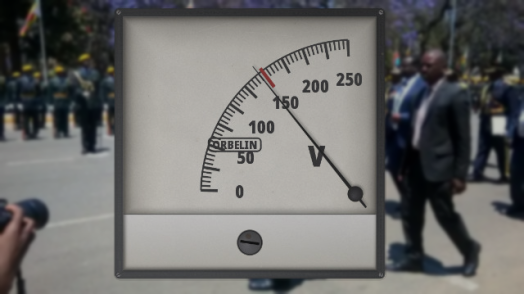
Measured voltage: 145,V
